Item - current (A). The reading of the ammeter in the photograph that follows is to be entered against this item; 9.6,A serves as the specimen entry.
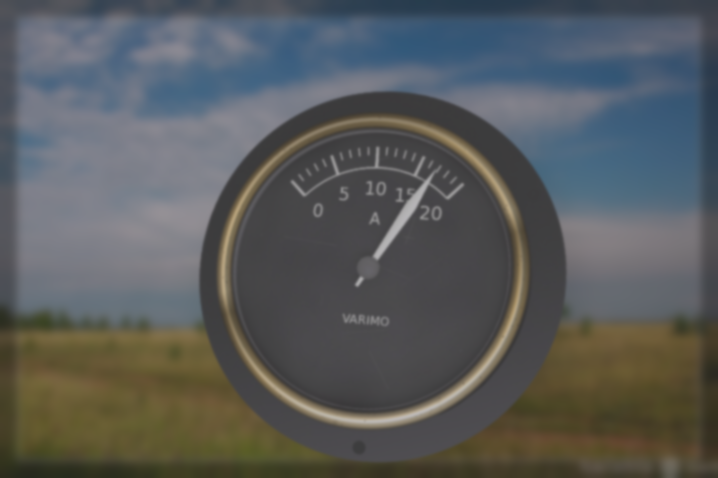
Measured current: 17,A
